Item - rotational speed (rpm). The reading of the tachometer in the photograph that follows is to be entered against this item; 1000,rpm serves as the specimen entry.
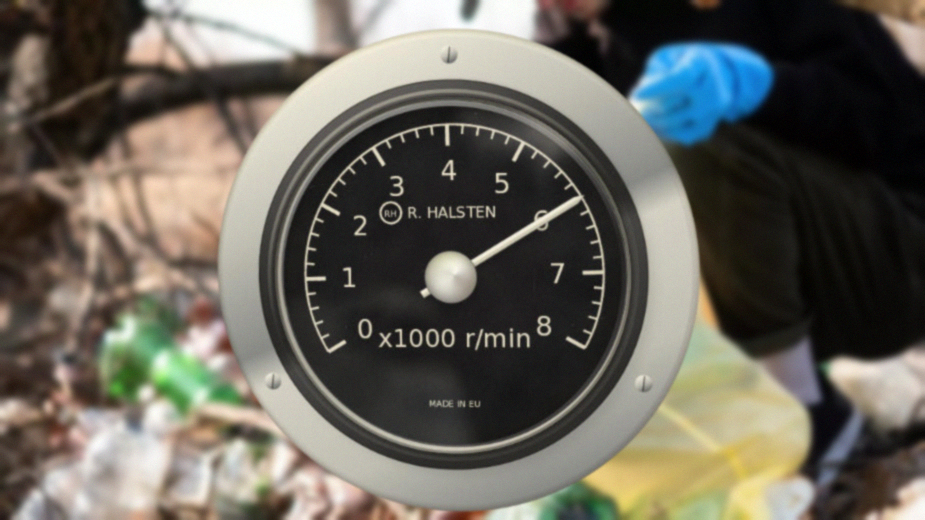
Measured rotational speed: 6000,rpm
